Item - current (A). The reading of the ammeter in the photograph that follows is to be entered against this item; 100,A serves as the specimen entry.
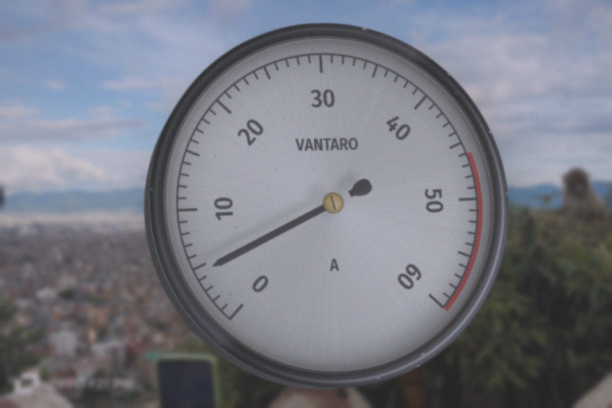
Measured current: 4.5,A
